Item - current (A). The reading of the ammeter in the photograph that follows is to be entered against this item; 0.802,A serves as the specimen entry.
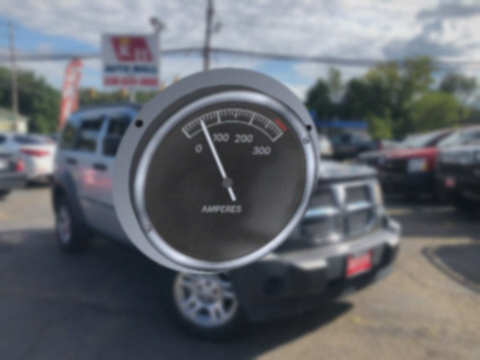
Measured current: 50,A
